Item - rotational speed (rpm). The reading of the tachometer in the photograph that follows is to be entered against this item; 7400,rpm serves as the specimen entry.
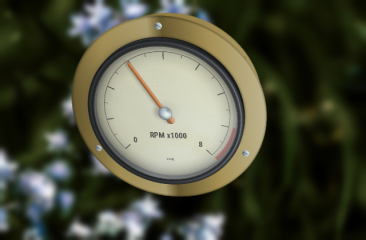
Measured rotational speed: 3000,rpm
